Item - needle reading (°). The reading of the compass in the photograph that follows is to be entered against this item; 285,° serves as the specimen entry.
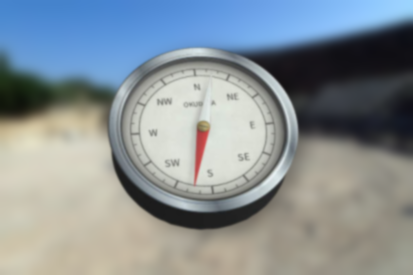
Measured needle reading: 195,°
